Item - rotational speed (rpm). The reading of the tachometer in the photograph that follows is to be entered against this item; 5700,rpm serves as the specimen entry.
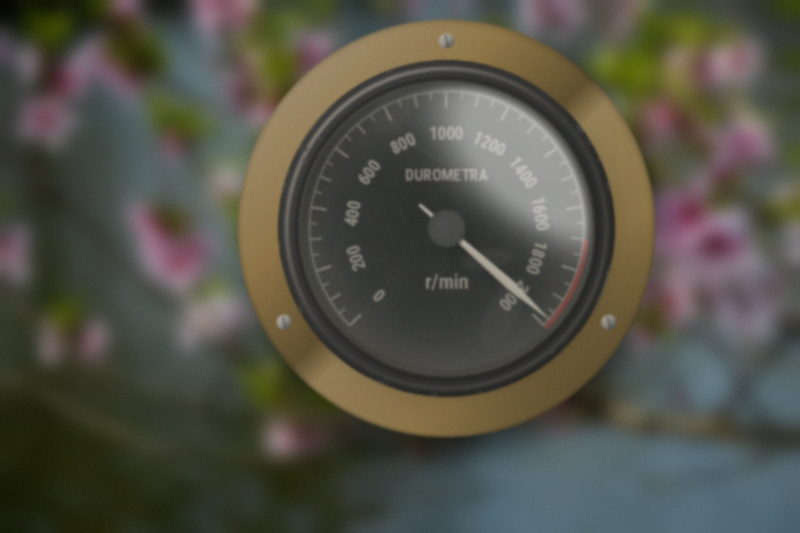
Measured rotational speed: 1975,rpm
